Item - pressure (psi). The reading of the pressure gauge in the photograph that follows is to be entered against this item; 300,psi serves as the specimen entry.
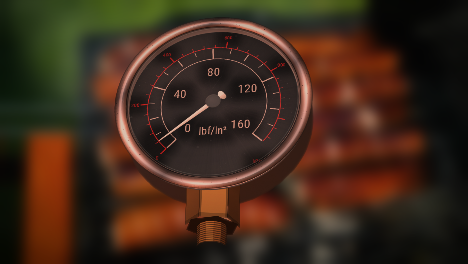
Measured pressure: 5,psi
